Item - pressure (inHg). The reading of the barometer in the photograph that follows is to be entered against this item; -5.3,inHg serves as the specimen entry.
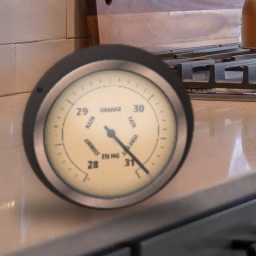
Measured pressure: 30.9,inHg
